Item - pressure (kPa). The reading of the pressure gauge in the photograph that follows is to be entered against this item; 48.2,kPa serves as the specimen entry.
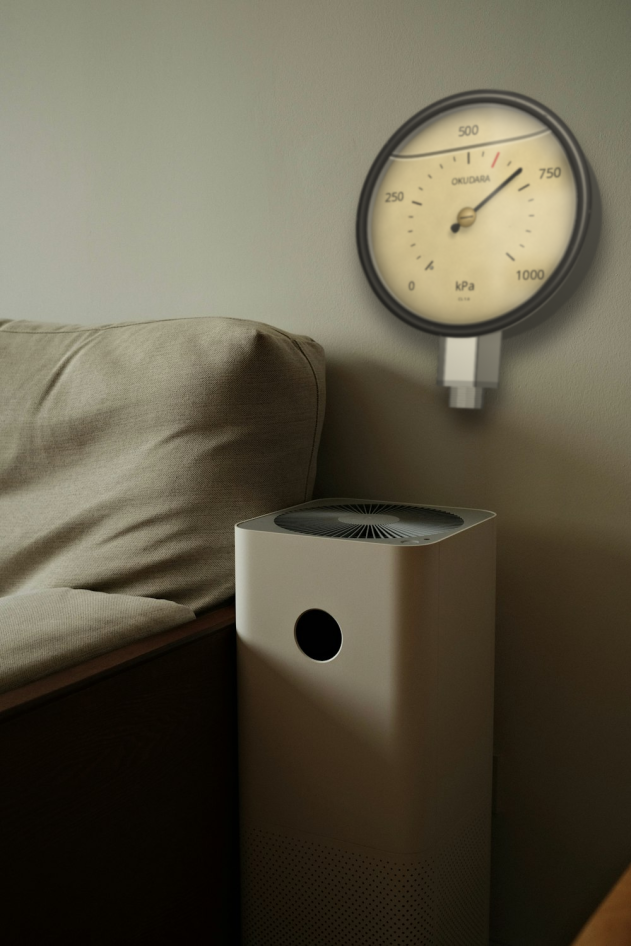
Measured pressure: 700,kPa
